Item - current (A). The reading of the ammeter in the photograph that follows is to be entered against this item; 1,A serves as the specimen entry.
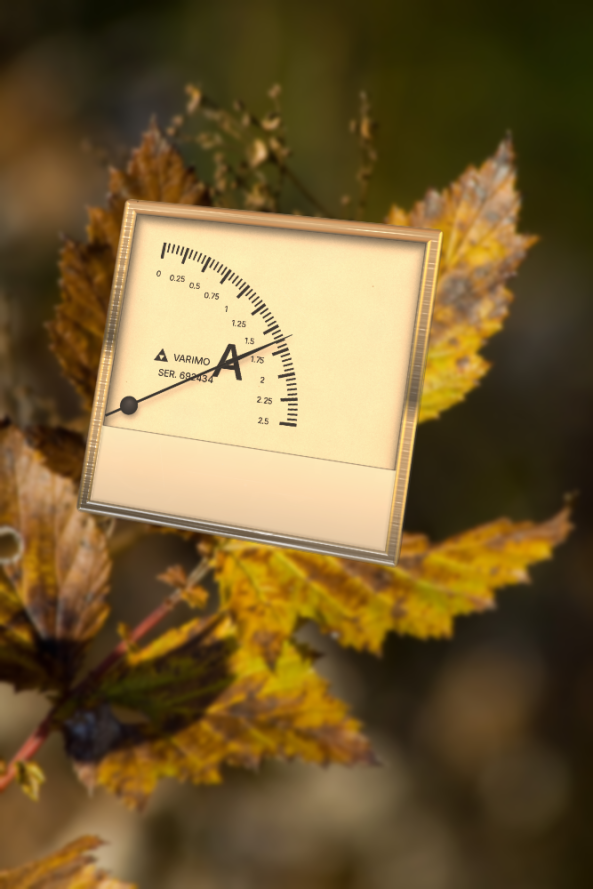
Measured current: 1.65,A
